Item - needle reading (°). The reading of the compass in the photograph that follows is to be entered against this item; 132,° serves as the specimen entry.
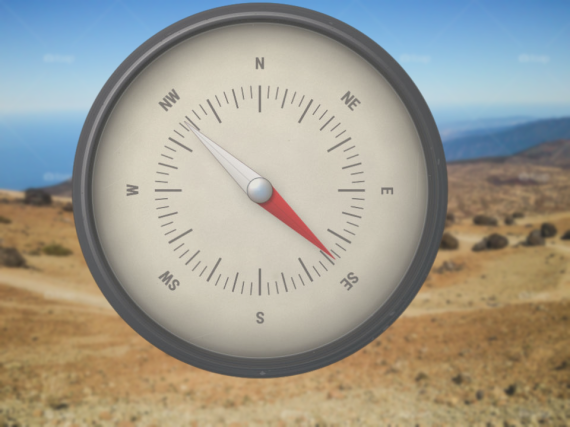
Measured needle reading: 132.5,°
